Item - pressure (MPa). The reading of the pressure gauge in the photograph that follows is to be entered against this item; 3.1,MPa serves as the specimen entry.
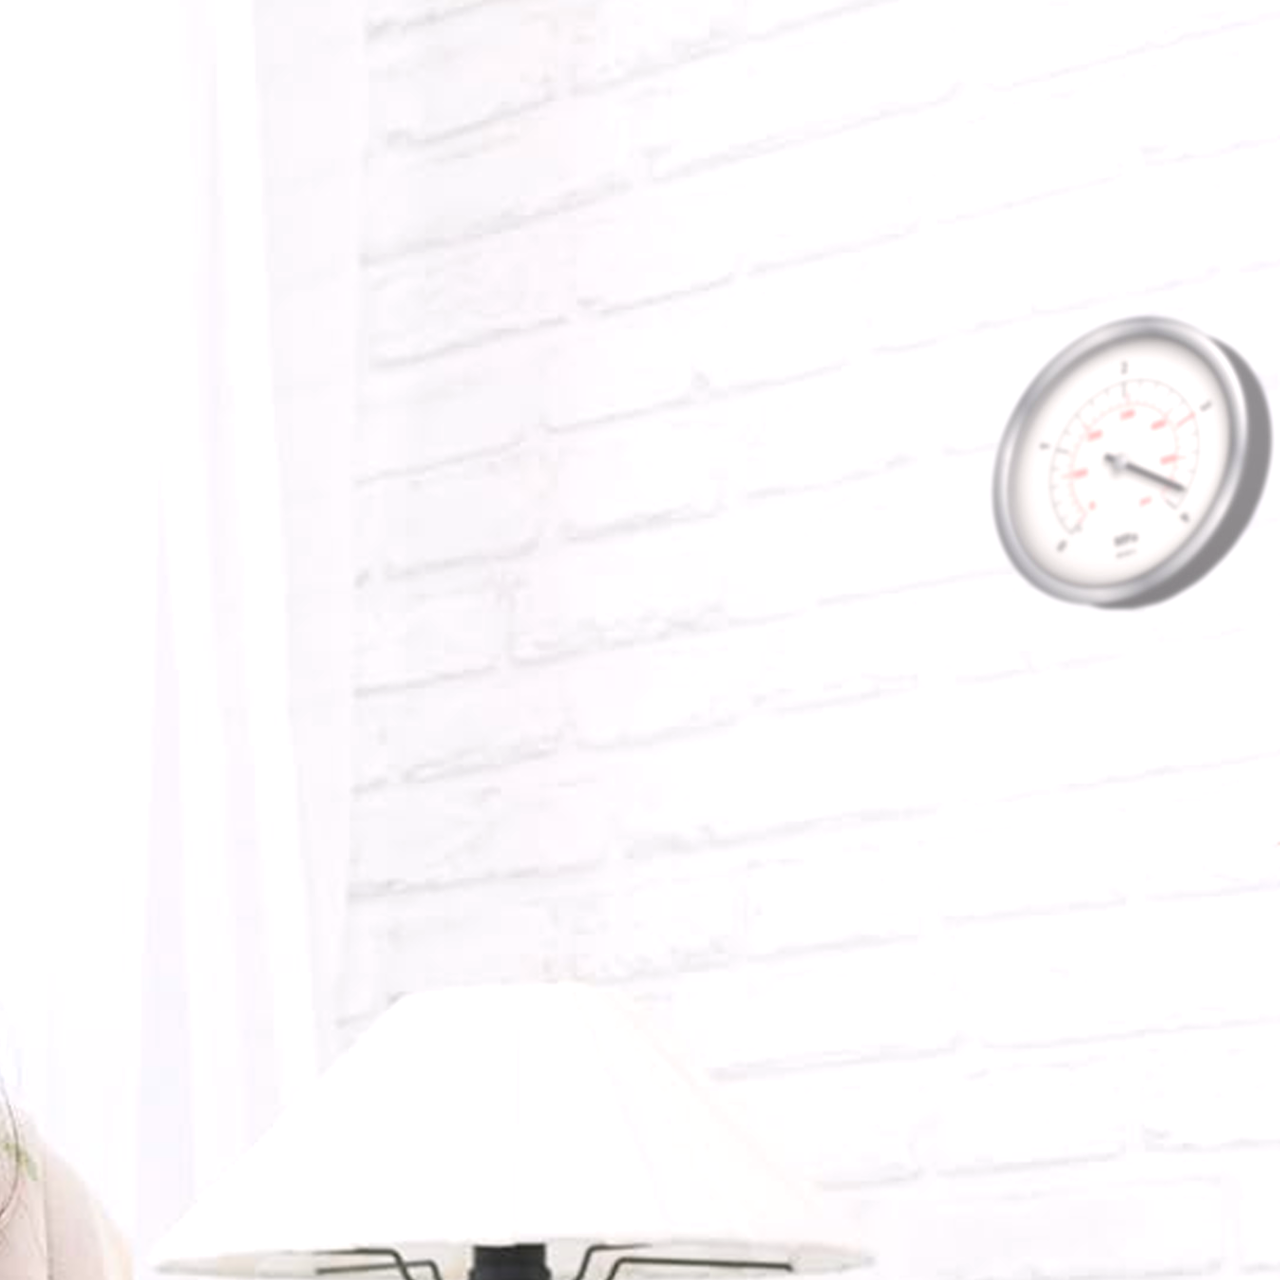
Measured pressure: 3.8,MPa
